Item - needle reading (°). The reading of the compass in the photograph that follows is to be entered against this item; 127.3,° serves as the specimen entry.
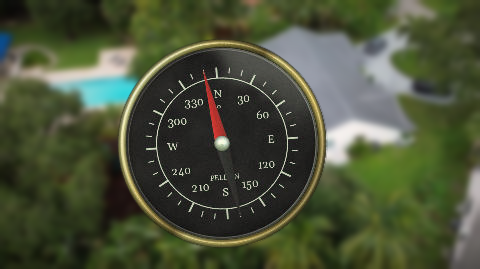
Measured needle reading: 350,°
